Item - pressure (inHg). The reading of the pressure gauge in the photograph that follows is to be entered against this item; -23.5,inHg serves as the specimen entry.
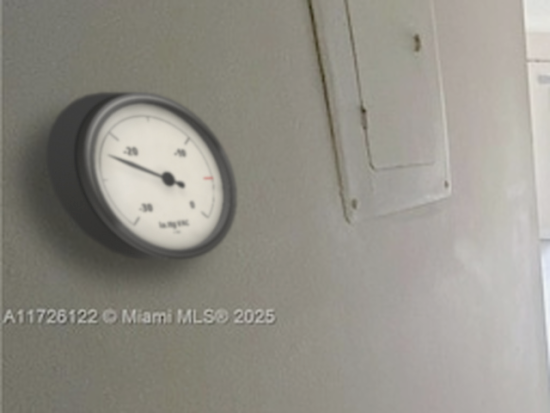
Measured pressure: -22.5,inHg
